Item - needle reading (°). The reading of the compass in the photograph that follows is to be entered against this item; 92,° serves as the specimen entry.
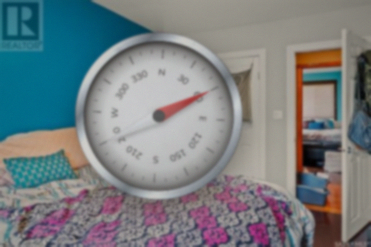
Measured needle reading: 60,°
